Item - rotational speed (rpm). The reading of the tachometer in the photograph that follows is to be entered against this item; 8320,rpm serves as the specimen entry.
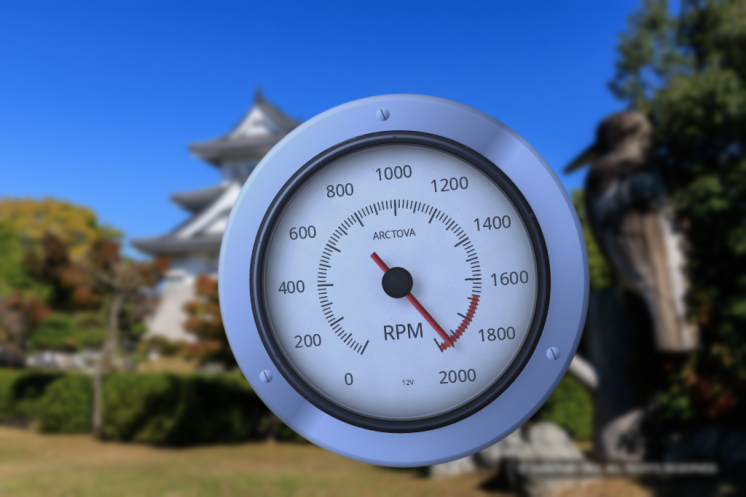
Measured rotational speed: 1940,rpm
